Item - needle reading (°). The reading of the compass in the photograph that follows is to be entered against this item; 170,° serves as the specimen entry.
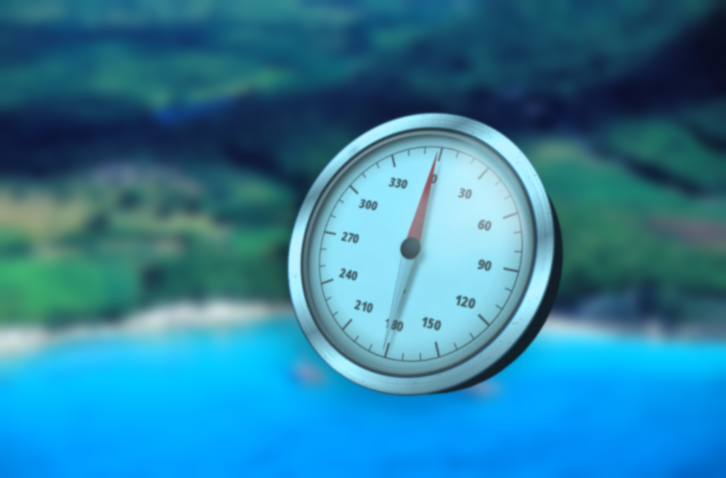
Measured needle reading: 0,°
